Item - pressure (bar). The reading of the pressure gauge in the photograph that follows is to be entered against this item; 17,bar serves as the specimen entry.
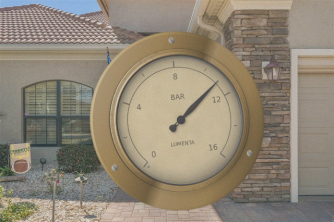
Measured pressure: 11,bar
